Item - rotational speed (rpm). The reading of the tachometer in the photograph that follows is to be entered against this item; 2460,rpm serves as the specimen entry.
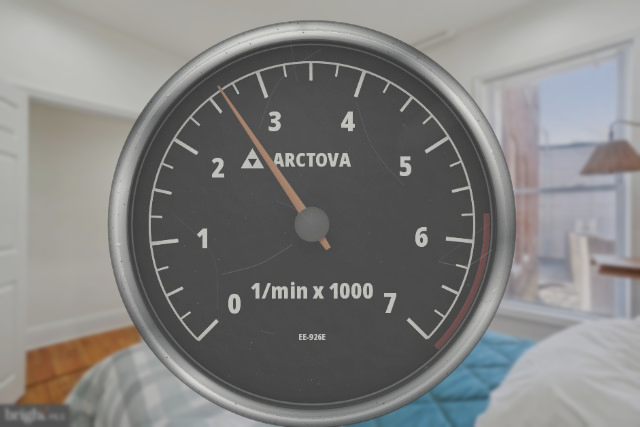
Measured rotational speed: 2625,rpm
